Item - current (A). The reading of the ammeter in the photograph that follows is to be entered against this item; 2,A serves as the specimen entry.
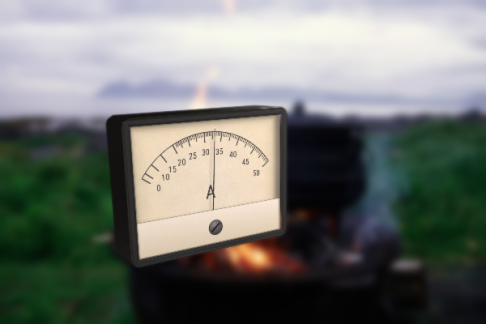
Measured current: 32.5,A
